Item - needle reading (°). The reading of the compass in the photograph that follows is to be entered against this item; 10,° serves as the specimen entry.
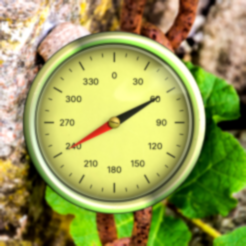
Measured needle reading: 240,°
